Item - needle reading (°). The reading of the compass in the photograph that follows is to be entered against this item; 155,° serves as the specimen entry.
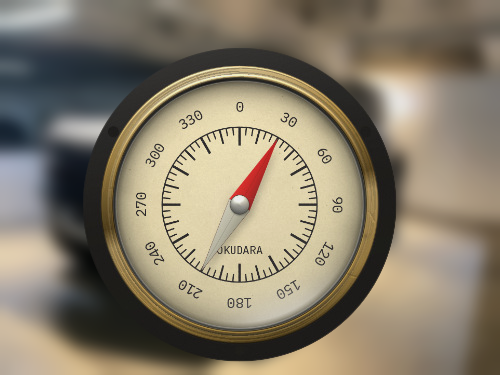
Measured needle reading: 30,°
